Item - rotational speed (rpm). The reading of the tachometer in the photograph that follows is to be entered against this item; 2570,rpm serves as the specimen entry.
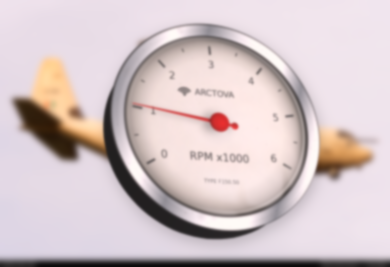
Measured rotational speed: 1000,rpm
